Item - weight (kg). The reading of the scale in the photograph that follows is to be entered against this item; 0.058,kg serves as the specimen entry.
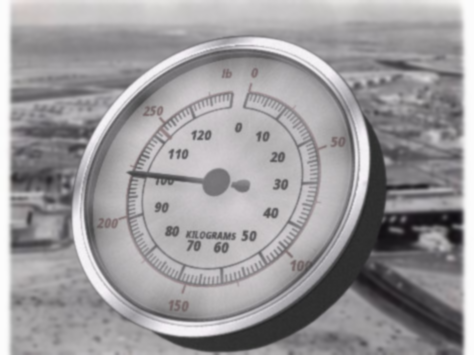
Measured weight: 100,kg
